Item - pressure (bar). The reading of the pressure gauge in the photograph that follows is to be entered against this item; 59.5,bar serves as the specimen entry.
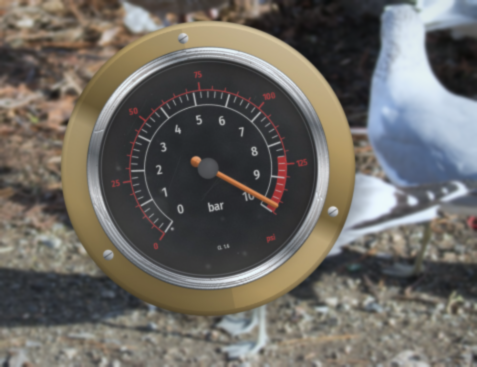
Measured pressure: 9.8,bar
